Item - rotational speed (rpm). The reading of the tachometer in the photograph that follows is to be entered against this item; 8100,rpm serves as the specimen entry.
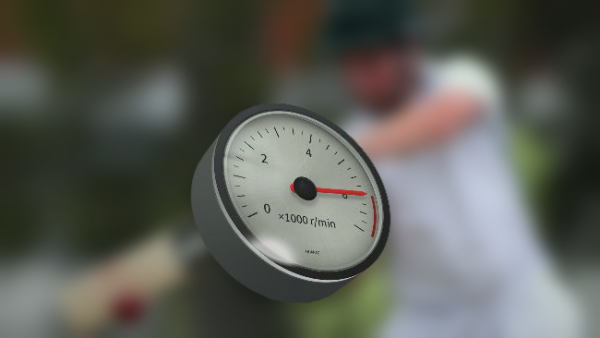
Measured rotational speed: 6000,rpm
